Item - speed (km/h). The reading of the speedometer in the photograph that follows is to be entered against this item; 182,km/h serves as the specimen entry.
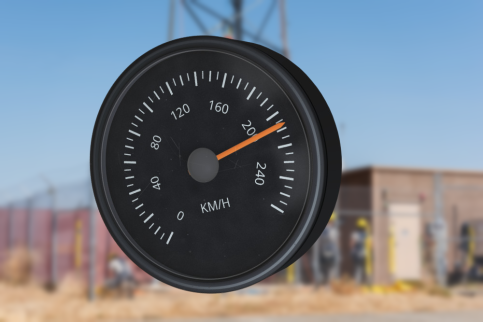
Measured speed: 207.5,km/h
